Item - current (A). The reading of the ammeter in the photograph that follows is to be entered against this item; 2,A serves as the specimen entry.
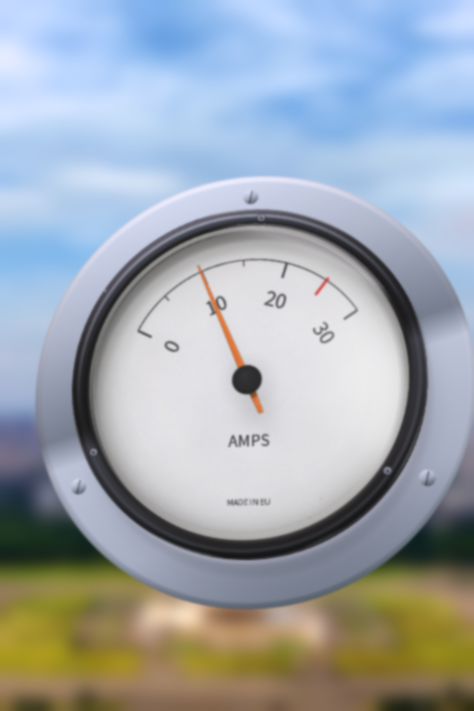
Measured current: 10,A
